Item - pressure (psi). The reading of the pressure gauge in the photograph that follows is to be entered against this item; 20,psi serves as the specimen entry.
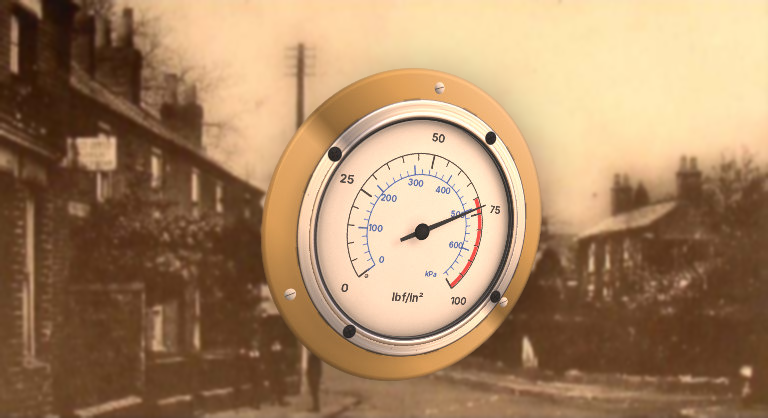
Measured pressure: 72.5,psi
